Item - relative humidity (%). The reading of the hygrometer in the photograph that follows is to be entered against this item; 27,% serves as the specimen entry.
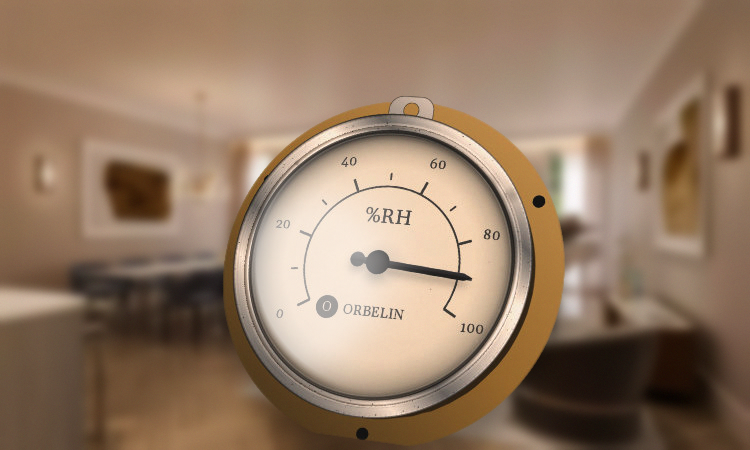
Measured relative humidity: 90,%
